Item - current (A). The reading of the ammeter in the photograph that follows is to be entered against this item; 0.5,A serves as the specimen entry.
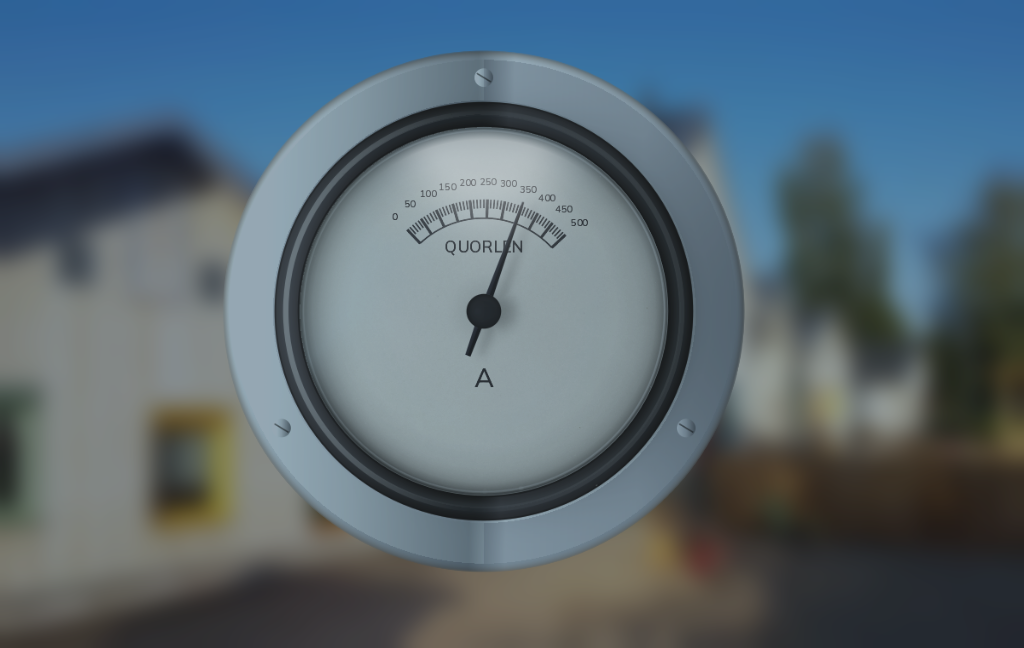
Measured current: 350,A
